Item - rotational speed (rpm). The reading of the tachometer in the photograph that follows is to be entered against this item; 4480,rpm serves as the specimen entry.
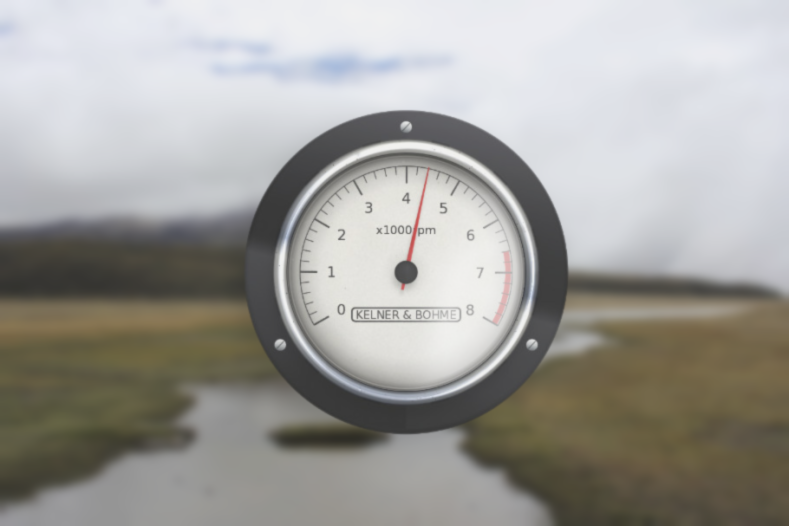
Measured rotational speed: 4400,rpm
